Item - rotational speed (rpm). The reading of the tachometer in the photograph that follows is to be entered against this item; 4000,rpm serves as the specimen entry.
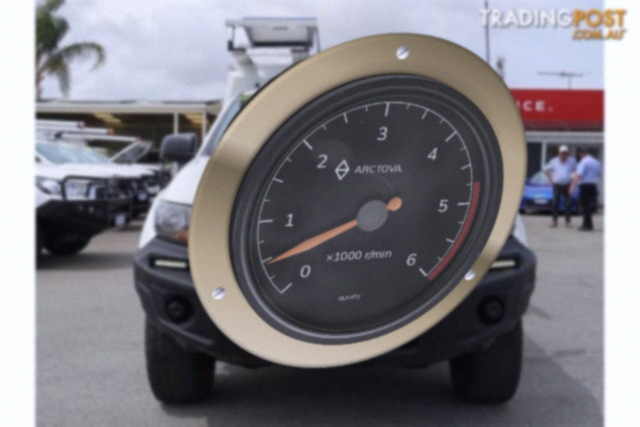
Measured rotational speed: 500,rpm
